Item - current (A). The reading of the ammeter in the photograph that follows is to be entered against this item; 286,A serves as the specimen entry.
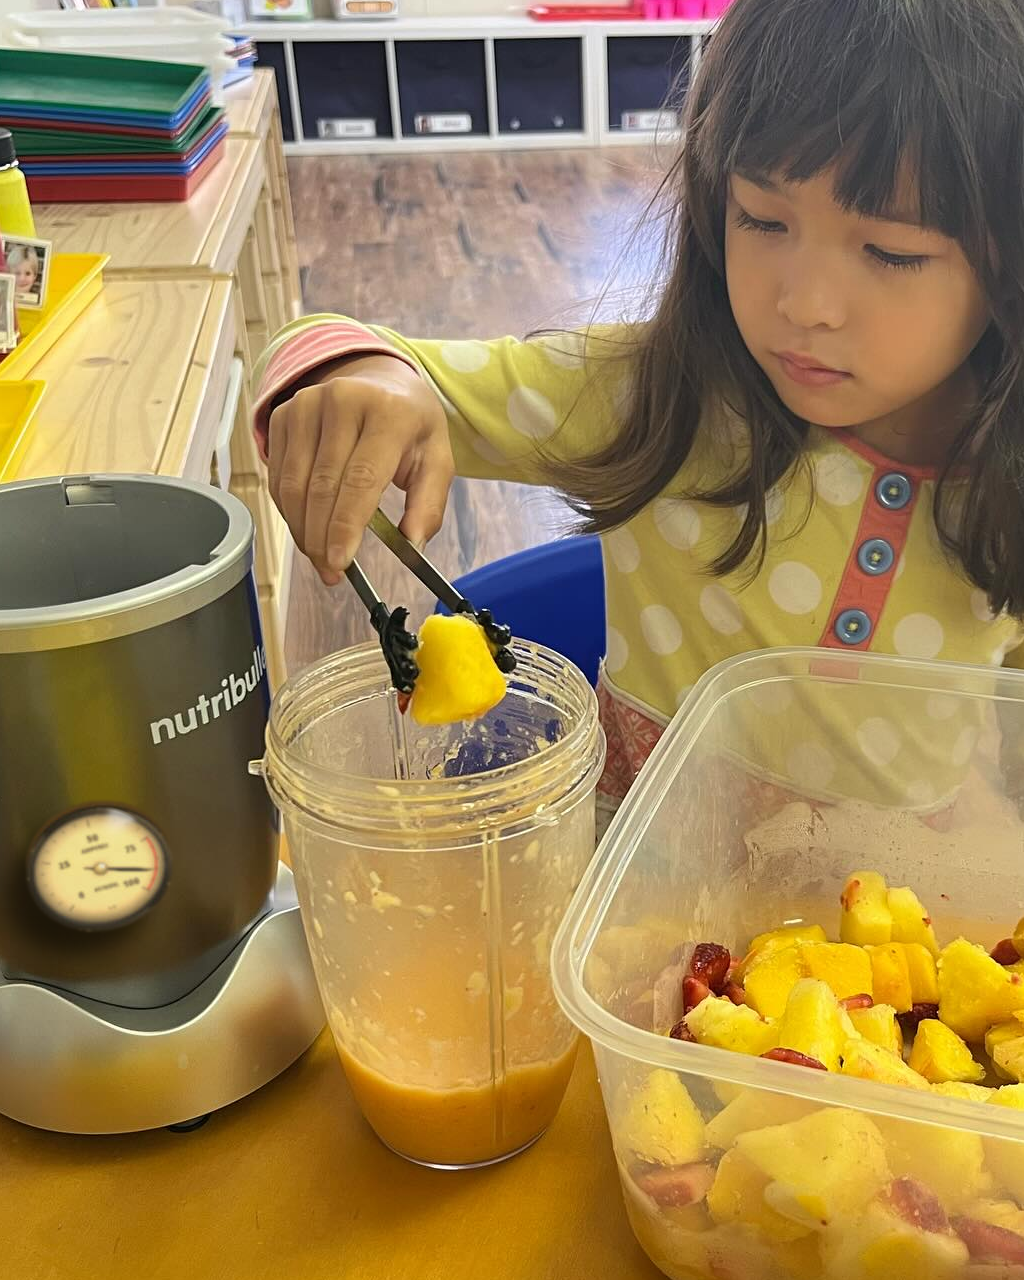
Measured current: 90,A
